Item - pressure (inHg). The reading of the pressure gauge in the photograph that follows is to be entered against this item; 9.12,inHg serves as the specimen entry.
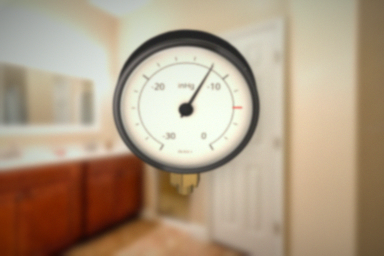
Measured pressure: -12,inHg
